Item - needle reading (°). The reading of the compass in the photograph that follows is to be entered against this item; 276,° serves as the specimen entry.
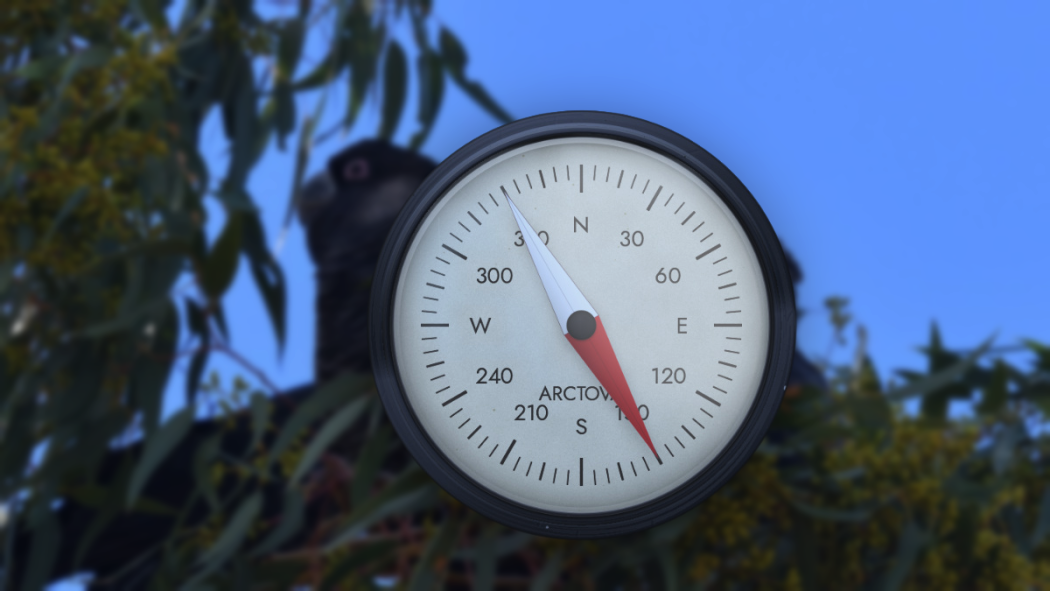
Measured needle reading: 150,°
